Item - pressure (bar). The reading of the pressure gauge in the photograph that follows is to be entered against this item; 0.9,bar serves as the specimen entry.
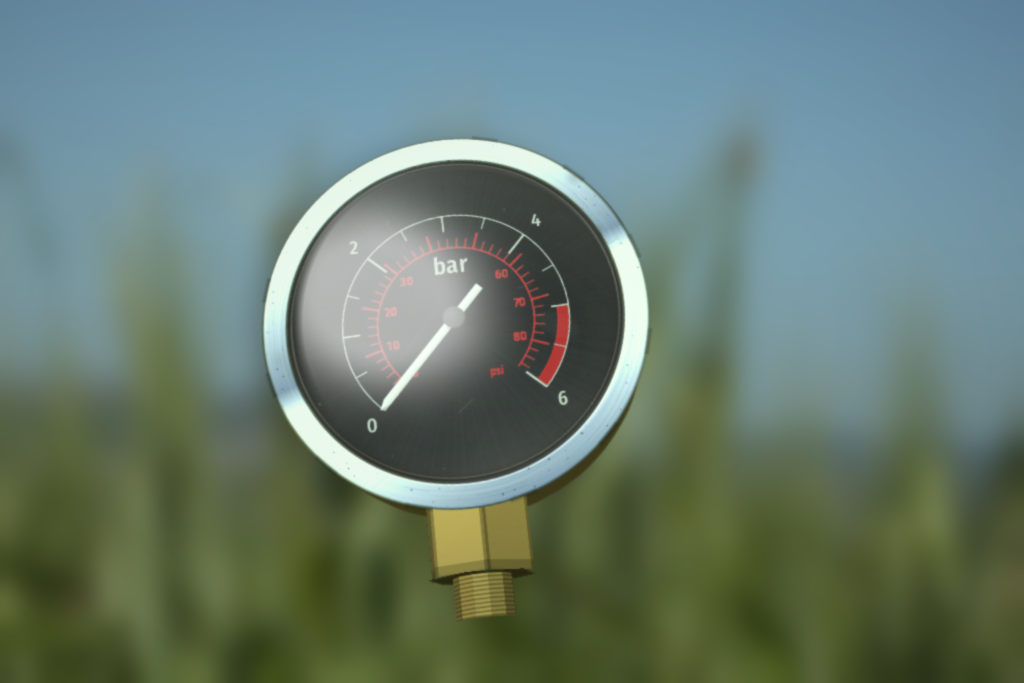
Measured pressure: 0,bar
